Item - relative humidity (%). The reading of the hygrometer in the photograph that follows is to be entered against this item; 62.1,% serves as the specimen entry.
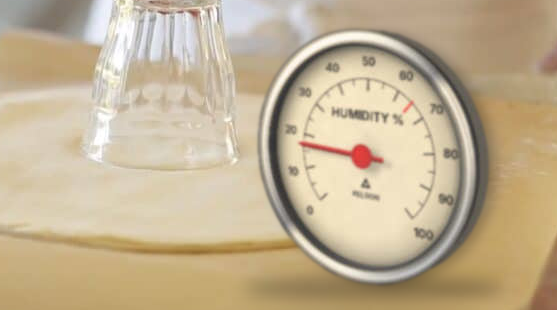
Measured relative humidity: 17.5,%
